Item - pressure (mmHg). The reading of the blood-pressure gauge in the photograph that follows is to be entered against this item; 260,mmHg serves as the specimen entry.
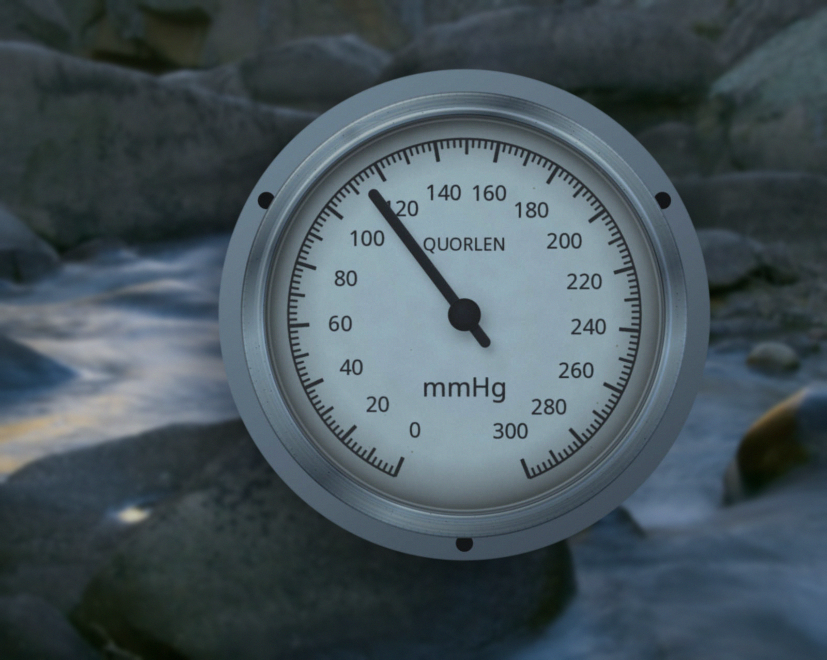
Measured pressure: 114,mmHg
